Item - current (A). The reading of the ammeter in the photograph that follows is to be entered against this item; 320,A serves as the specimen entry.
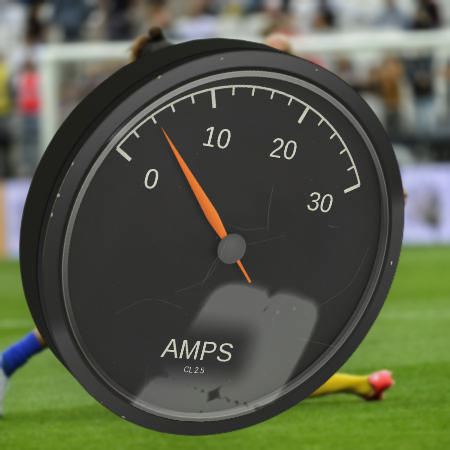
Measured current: 4,A
